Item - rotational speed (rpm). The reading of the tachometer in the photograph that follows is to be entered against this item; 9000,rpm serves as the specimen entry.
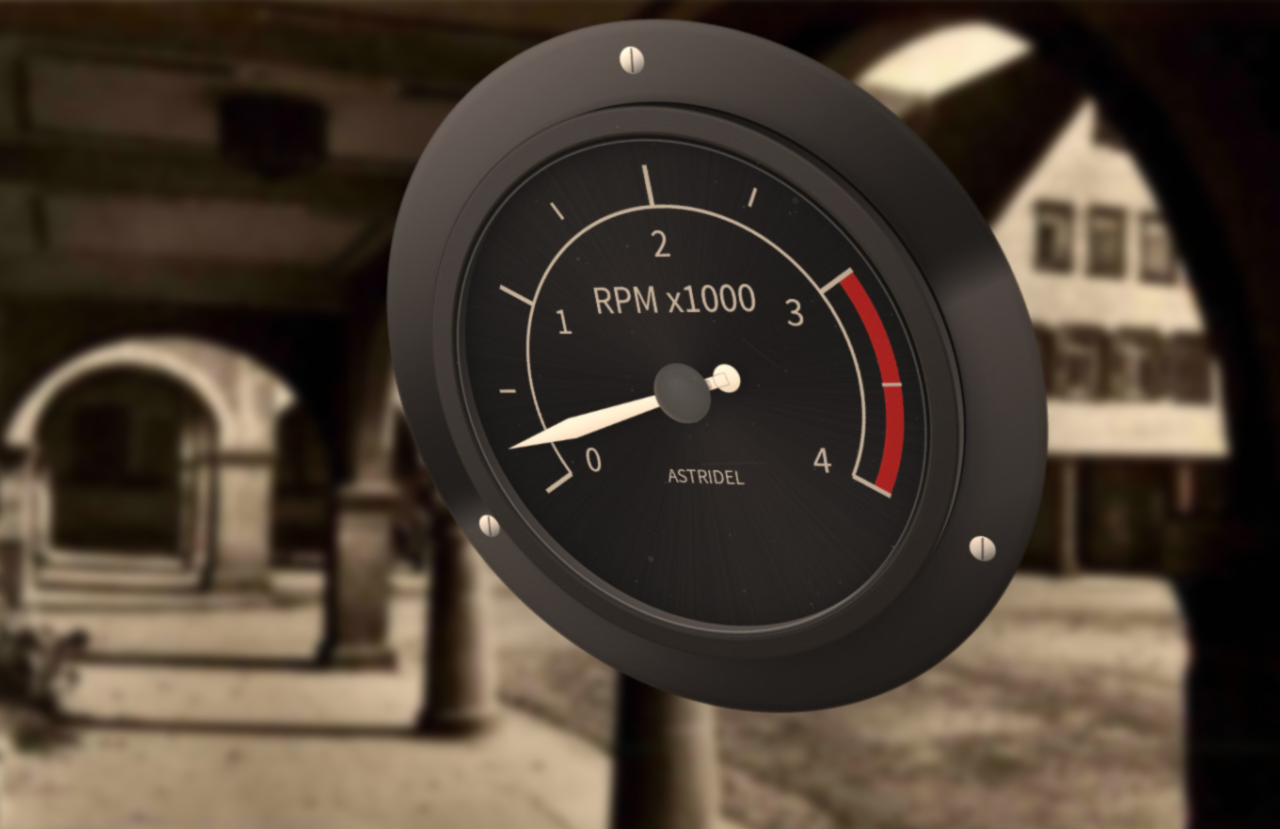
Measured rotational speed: 250,rpm
